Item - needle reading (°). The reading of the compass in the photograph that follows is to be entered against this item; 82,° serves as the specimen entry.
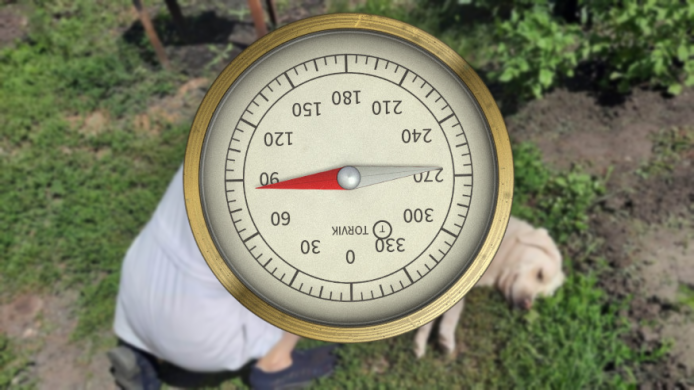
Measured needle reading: 85,°
